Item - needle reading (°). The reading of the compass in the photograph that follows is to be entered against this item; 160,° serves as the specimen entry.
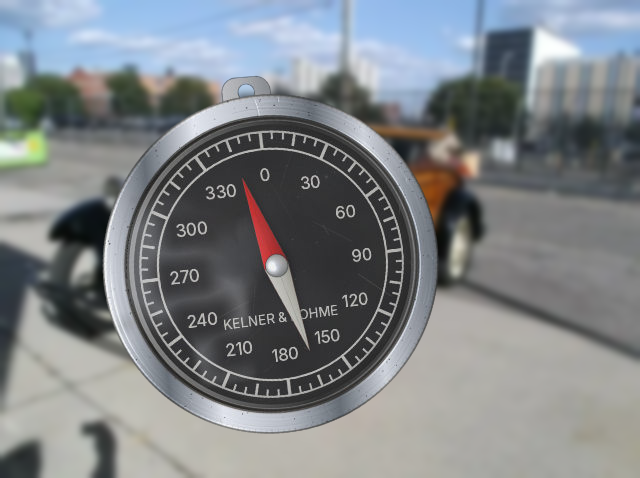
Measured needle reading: 345,°
